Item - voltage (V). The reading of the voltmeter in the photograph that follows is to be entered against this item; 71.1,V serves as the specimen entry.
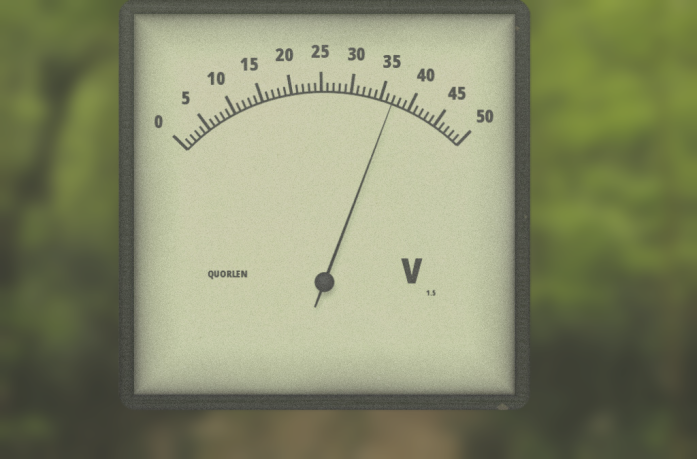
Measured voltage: 37,V
